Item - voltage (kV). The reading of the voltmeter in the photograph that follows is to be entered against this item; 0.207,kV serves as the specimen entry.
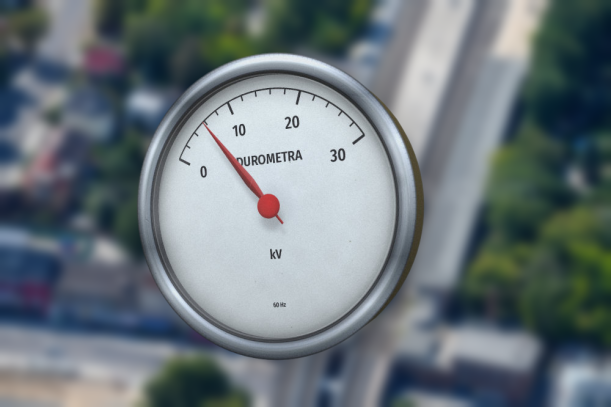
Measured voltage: 6,kV
